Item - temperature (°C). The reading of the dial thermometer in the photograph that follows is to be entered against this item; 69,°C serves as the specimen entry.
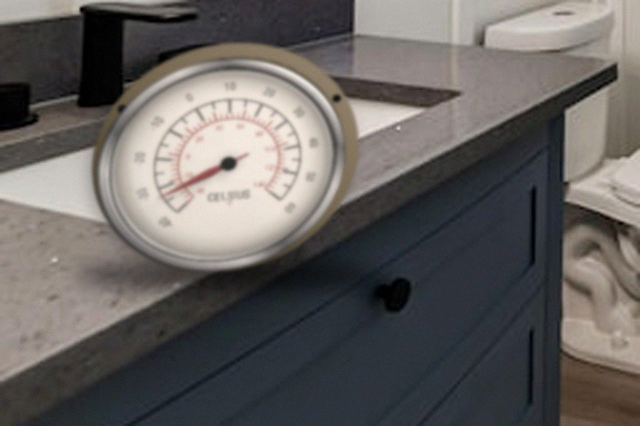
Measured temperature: -32.5,°C
